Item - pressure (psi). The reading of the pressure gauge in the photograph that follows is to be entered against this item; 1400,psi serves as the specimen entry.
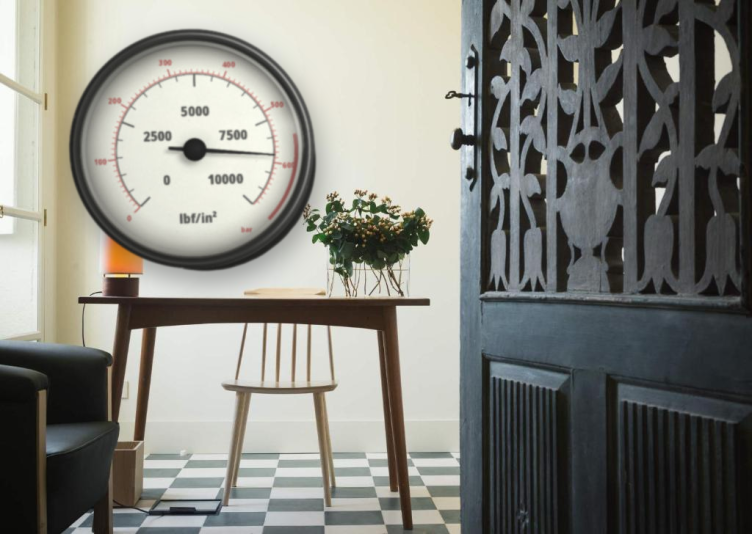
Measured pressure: 8500,psi
